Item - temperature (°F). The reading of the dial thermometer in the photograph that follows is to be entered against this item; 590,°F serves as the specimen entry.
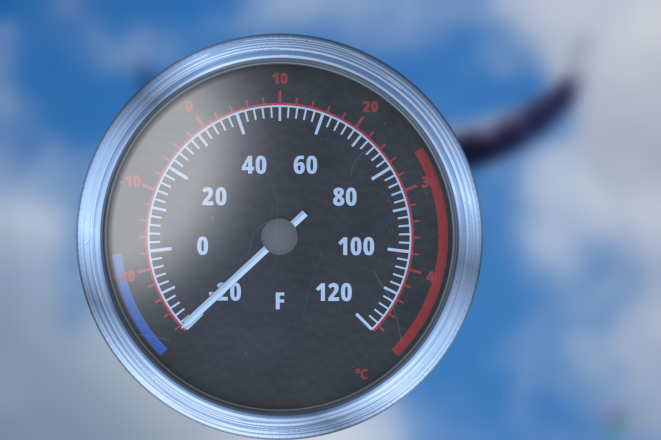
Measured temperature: -19,°F
